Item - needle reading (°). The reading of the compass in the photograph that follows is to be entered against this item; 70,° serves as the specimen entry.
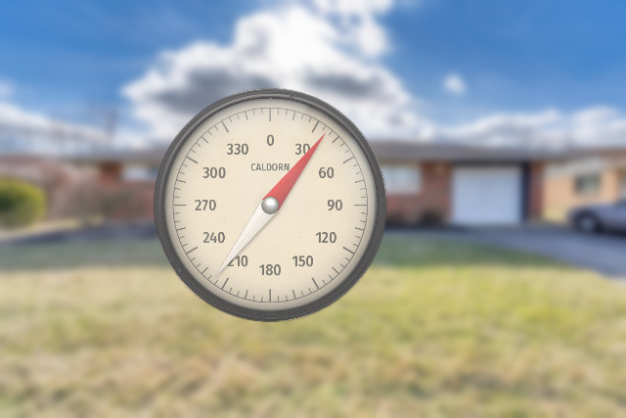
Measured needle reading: 37.5,°
